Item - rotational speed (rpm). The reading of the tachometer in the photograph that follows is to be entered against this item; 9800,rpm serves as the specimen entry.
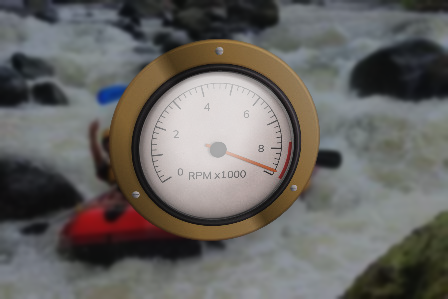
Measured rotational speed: 8800,rpm
